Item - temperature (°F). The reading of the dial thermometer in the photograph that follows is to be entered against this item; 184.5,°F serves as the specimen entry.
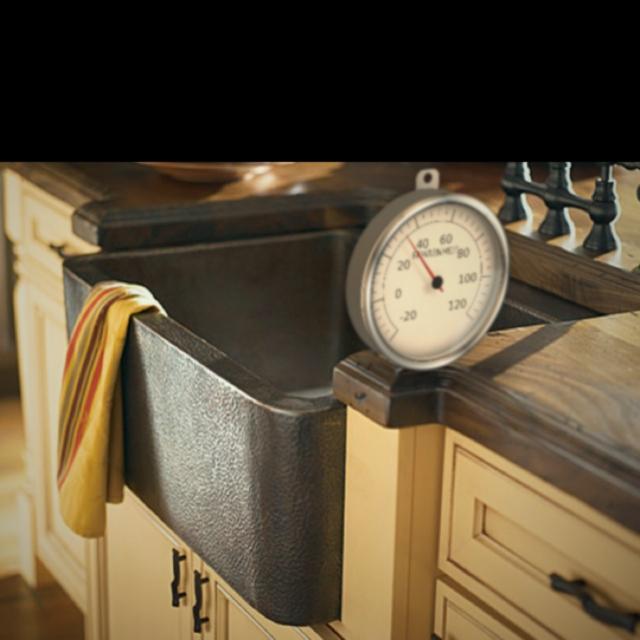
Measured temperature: 32,°F
